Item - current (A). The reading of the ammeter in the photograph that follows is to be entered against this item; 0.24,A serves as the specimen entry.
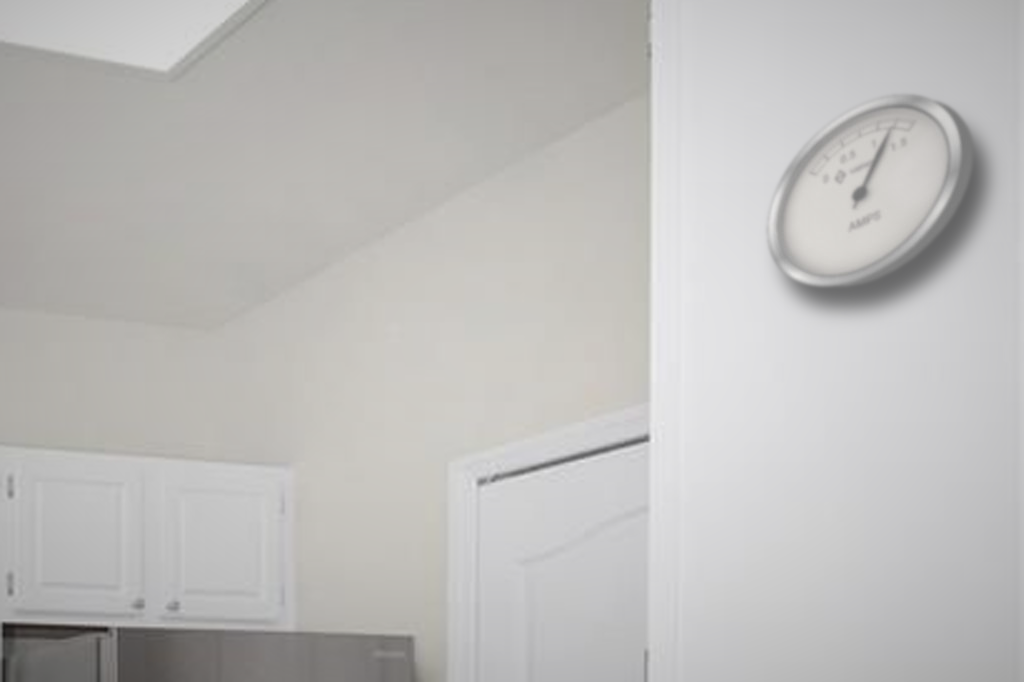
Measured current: 1.25,A
